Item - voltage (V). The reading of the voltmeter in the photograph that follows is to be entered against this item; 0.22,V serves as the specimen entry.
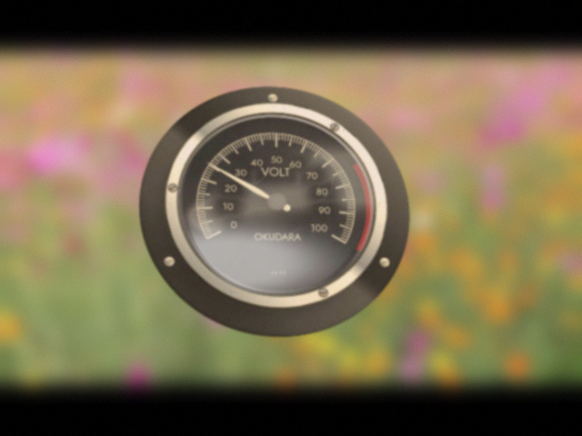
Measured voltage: 25,V
